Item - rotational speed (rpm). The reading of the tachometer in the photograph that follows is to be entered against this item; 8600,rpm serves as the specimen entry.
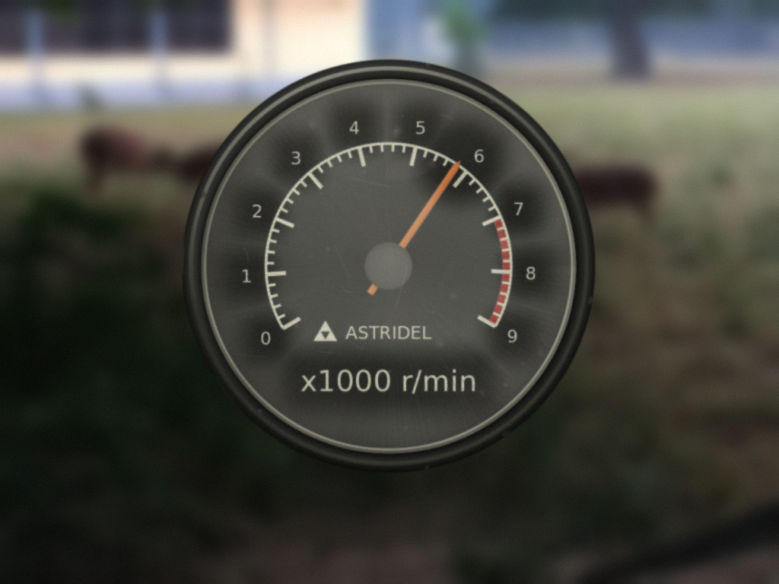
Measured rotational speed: 5800,rpm
